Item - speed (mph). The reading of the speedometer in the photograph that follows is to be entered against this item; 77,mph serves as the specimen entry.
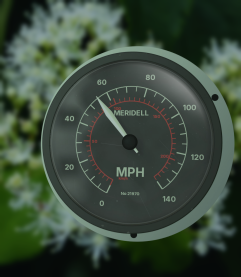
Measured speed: 55,mph
